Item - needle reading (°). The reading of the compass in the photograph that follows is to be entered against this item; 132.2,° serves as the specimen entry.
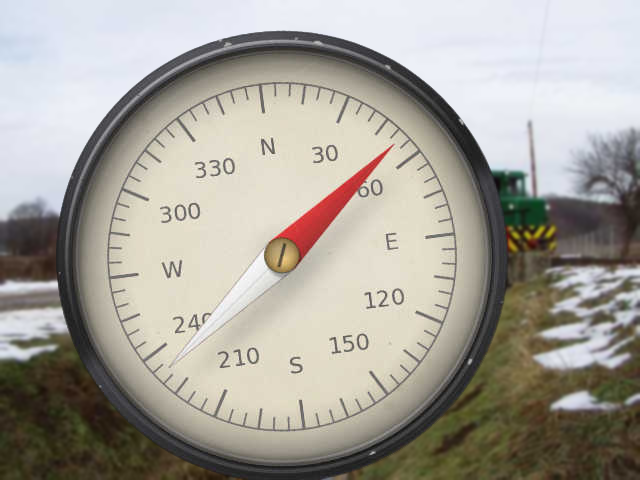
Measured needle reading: 52.5,°
